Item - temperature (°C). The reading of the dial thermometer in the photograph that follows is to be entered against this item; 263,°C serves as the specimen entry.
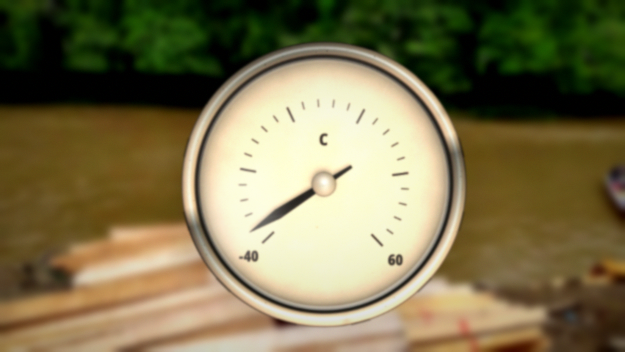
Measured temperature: -36,°C
